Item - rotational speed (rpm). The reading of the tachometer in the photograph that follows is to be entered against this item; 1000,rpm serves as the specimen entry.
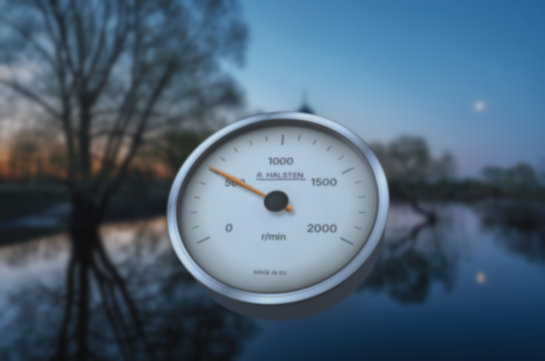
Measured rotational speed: 500,rpm
